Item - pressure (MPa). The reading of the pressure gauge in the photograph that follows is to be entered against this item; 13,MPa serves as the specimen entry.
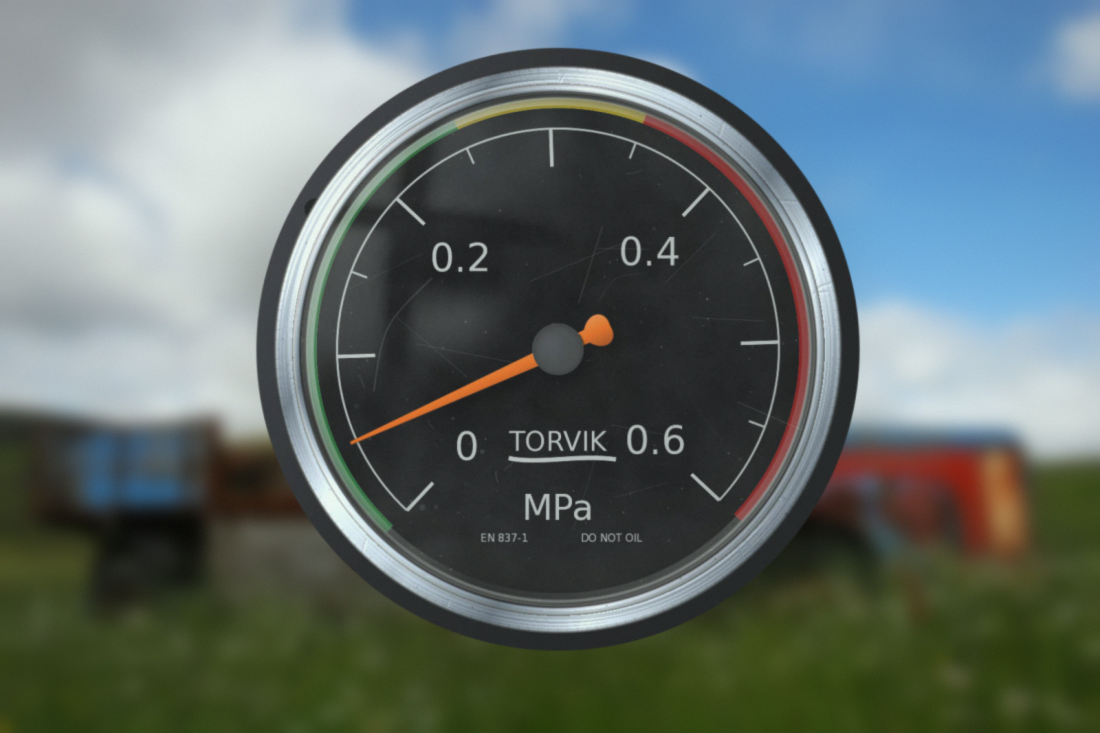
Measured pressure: 0.05,MPa
